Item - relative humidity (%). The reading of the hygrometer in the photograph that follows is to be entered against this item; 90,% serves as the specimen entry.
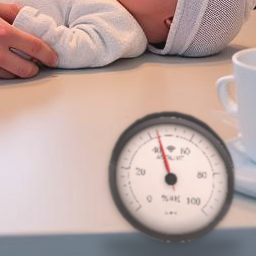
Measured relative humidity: 44,%
